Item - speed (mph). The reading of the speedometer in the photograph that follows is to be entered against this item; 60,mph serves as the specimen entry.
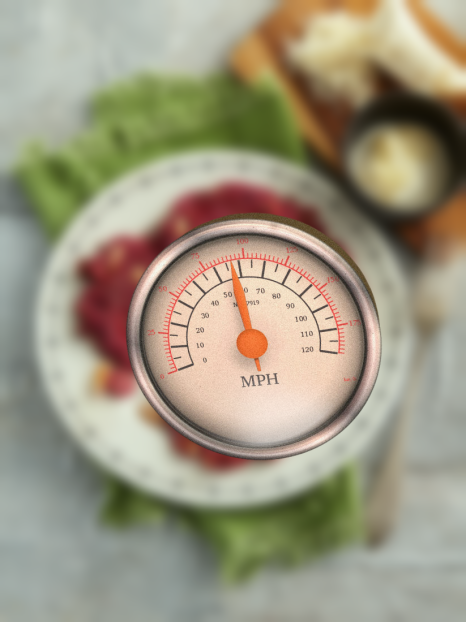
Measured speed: 57.5,mph
